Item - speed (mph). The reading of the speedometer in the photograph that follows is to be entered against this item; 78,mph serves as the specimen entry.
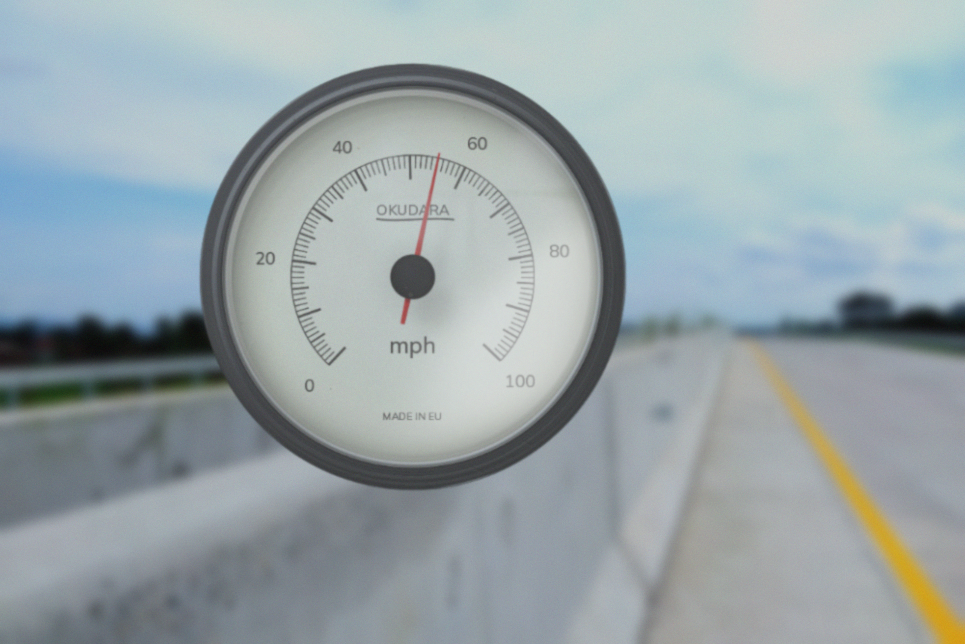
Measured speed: 55,mph
